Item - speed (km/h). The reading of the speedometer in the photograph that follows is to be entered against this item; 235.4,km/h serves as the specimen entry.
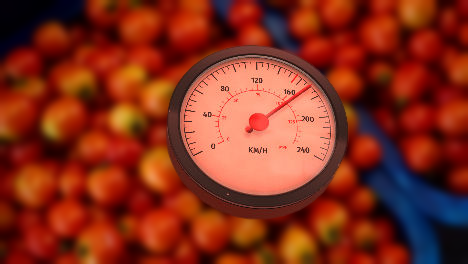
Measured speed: 170,km/h
